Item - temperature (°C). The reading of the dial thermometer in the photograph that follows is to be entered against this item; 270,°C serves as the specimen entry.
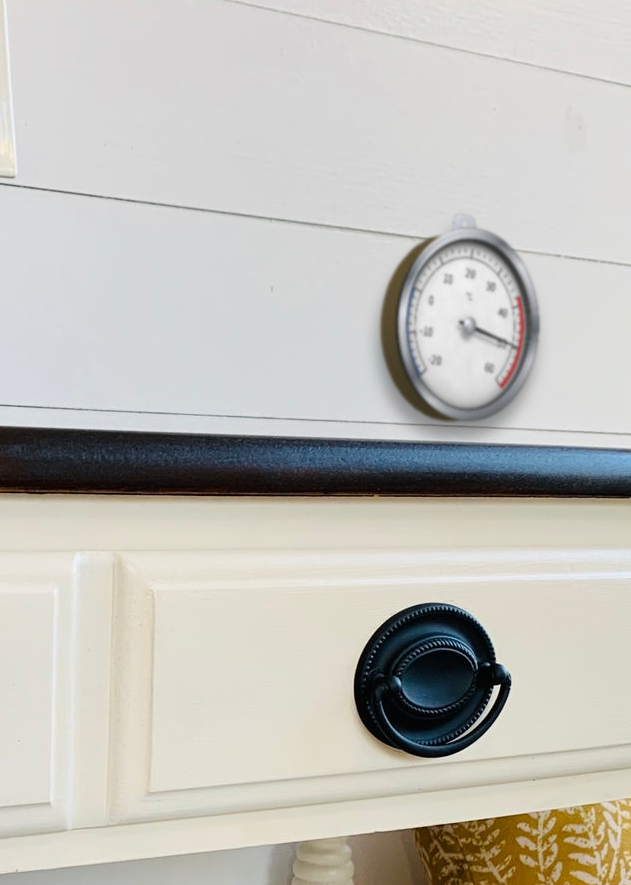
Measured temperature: 50,°C
